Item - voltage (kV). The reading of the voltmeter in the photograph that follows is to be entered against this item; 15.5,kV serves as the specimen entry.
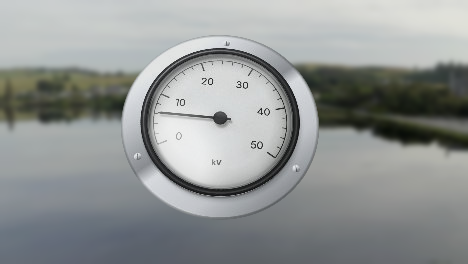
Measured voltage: 6,kV
